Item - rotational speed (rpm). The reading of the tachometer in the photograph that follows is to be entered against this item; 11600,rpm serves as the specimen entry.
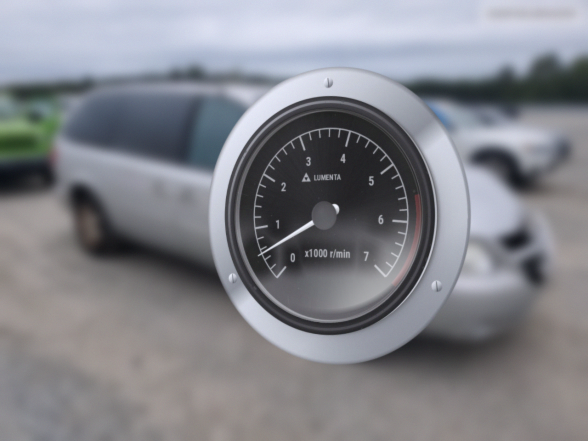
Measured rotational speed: 500,rpm
